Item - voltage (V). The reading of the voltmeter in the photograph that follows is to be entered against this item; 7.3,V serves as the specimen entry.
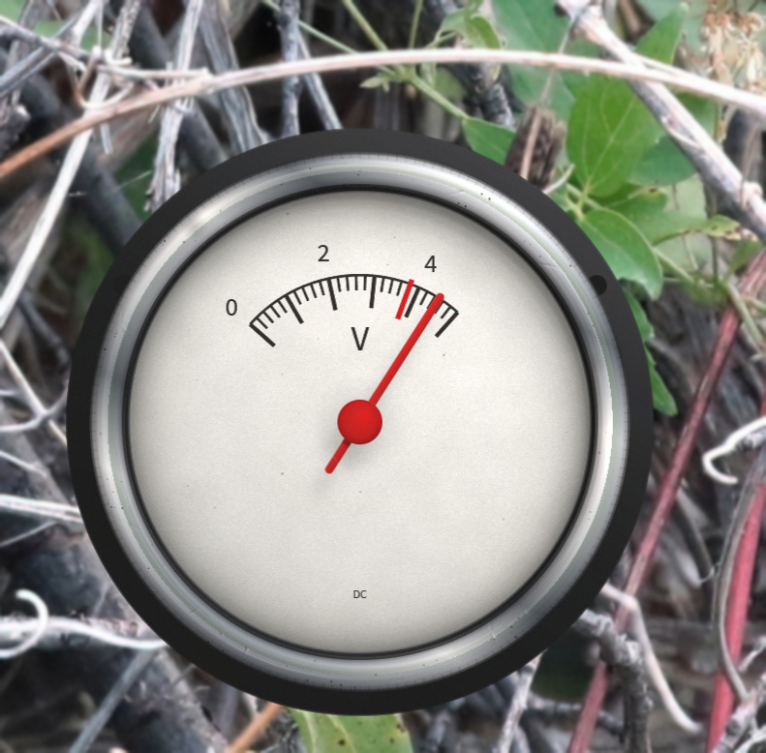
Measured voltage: 4.5,V
